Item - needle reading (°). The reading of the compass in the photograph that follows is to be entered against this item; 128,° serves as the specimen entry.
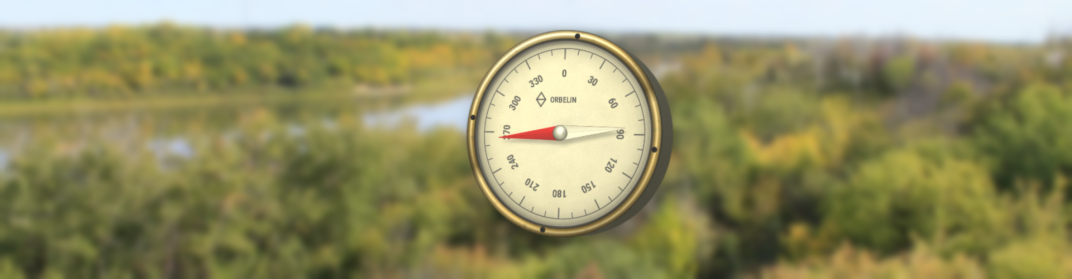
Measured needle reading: 265,°
